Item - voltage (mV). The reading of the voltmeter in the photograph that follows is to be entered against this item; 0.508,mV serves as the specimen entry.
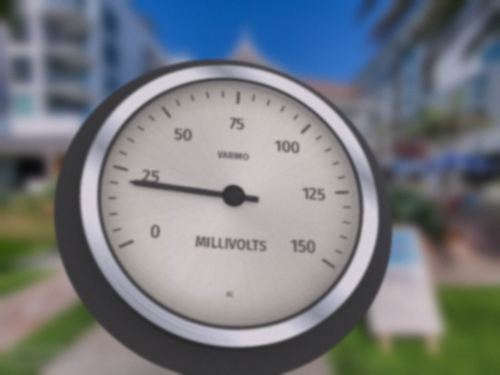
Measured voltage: 20,mV
